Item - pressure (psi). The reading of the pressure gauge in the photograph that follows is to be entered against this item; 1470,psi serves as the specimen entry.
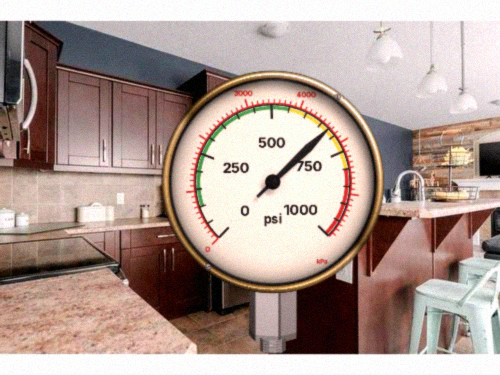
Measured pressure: 675,psi
